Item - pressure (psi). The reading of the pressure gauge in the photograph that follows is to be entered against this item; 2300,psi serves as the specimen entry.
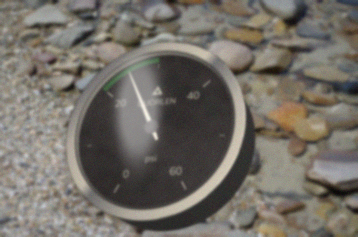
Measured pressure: 25,psi
